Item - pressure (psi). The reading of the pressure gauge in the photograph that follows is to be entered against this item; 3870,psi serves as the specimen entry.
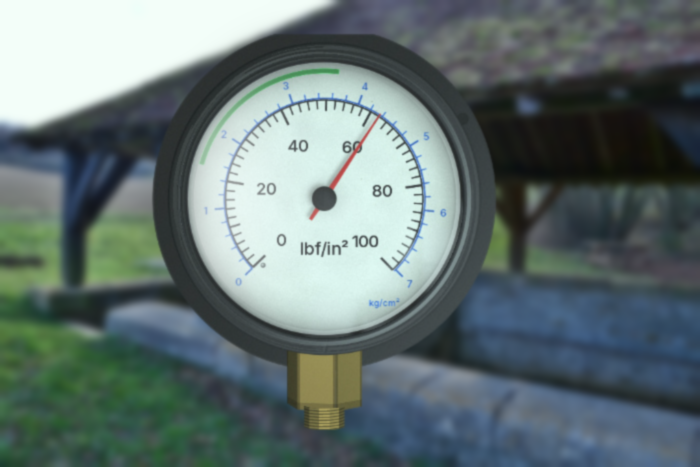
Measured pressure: 62,psi
